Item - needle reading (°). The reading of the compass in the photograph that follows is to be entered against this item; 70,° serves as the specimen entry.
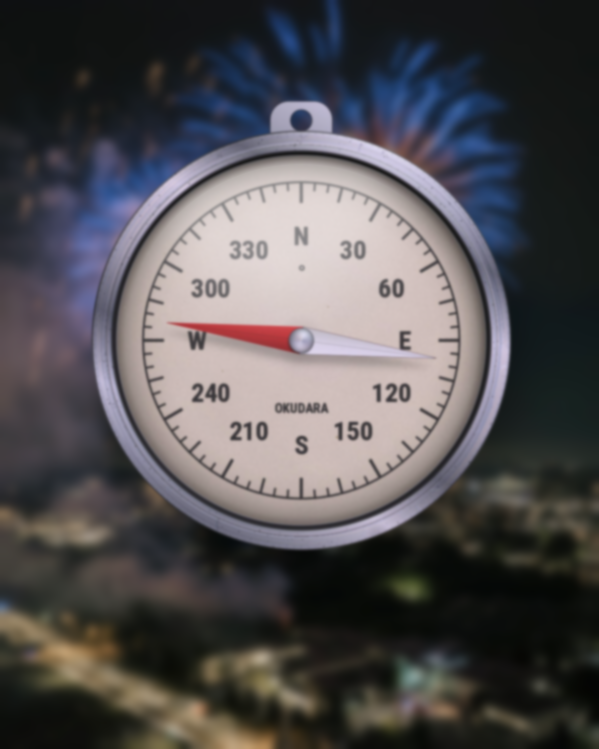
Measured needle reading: 277.5,°
